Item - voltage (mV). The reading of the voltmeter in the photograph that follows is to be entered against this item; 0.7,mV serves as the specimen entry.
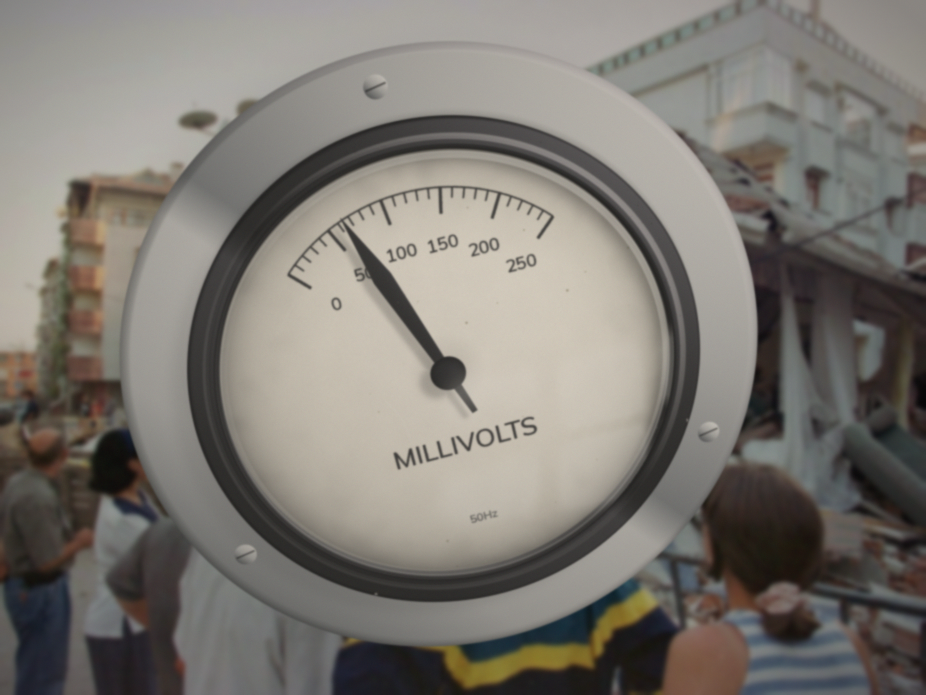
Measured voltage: 65,mV
